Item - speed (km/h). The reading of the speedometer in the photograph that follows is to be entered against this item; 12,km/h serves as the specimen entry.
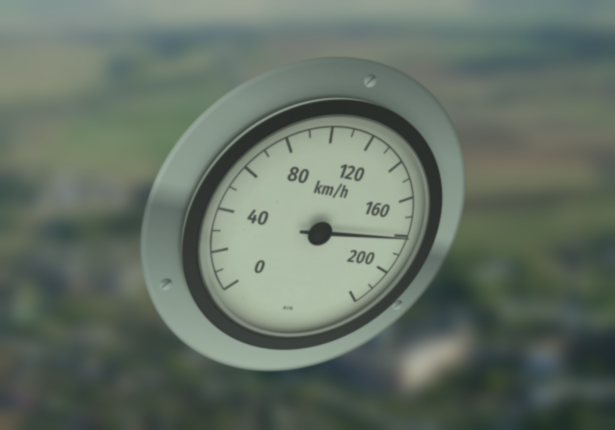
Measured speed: 180,km/h
